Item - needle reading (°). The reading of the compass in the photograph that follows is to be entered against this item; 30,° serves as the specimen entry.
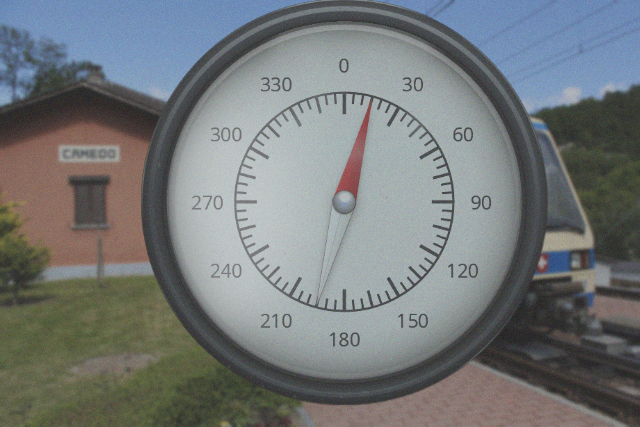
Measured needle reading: 15,°
